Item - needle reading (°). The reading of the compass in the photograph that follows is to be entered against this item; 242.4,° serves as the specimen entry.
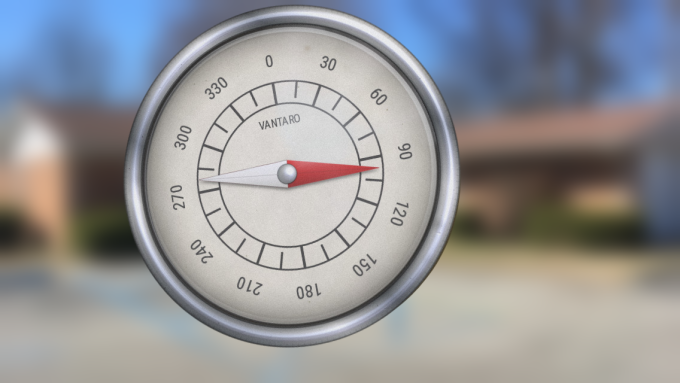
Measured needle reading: 97.5,°
